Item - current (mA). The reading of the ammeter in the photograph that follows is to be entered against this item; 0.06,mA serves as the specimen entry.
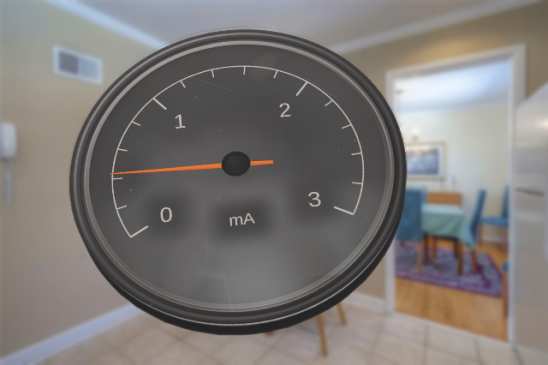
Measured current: 0.4,mA
